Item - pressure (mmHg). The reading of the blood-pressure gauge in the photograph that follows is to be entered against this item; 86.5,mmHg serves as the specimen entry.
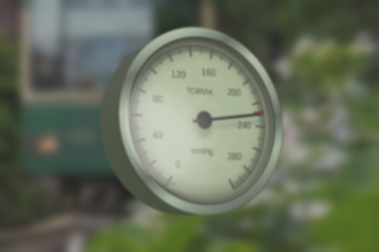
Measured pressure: 230,mmHg
